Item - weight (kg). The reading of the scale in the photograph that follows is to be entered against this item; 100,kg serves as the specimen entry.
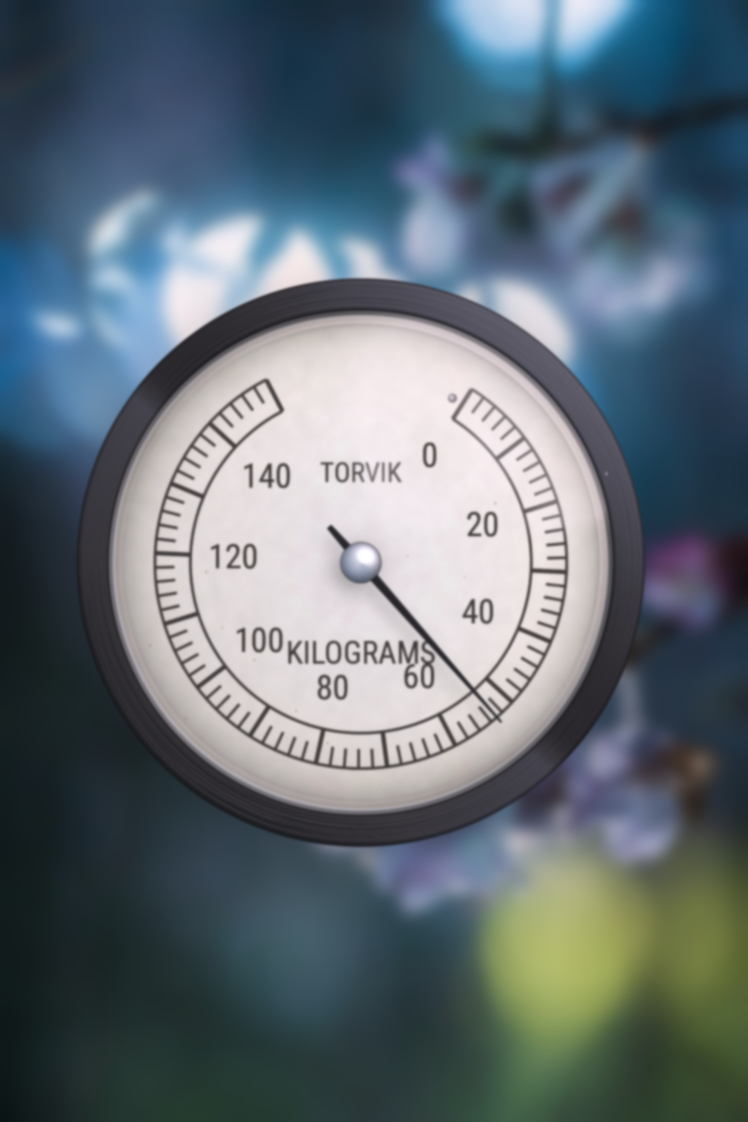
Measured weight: 53,kg
